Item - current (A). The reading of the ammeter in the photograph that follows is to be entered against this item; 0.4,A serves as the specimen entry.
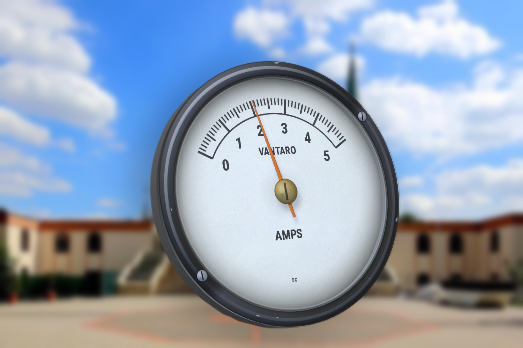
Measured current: 2,A
